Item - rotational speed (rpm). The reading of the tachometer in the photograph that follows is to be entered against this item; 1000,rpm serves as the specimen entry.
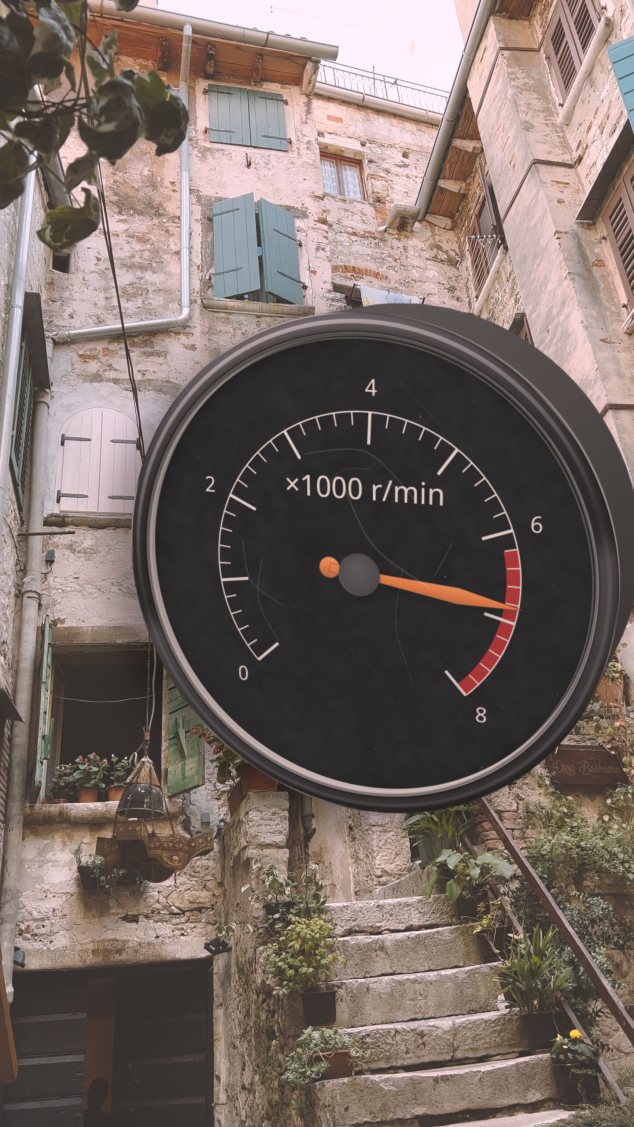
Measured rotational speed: 6800,rpm
